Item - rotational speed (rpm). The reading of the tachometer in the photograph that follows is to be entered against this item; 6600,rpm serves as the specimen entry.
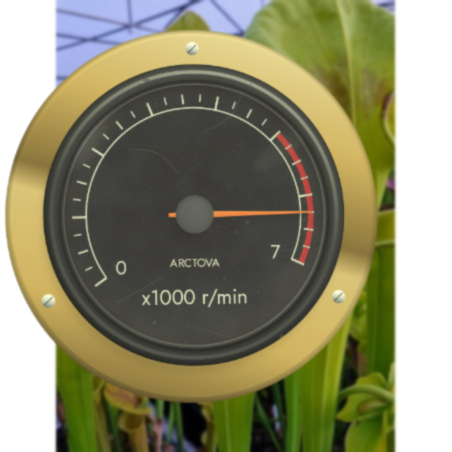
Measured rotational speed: 6250,rpm
